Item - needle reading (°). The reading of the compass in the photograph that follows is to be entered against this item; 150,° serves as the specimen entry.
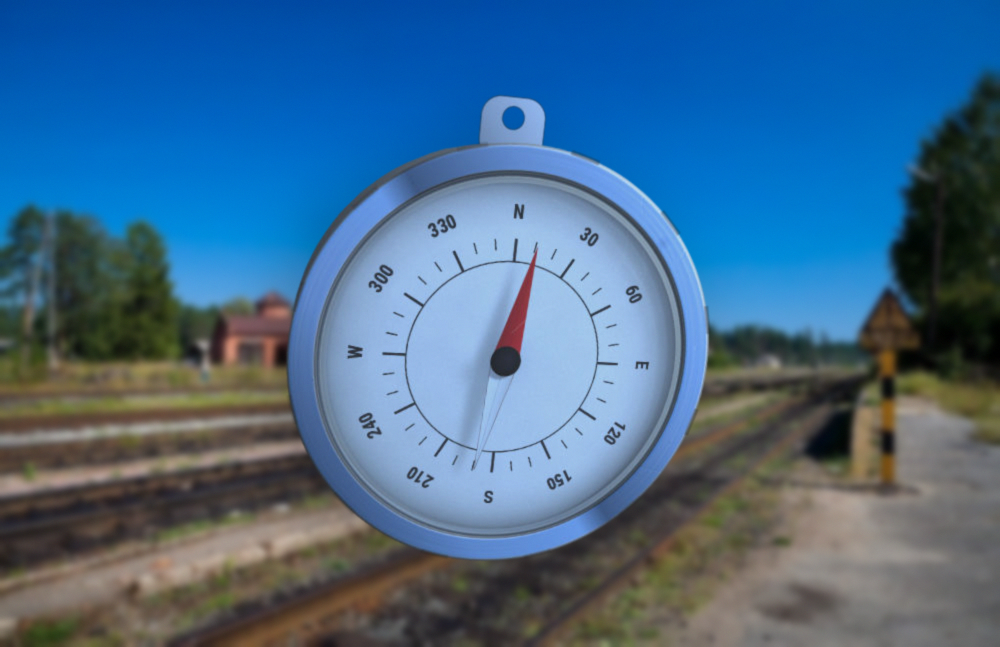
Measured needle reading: 10,°
